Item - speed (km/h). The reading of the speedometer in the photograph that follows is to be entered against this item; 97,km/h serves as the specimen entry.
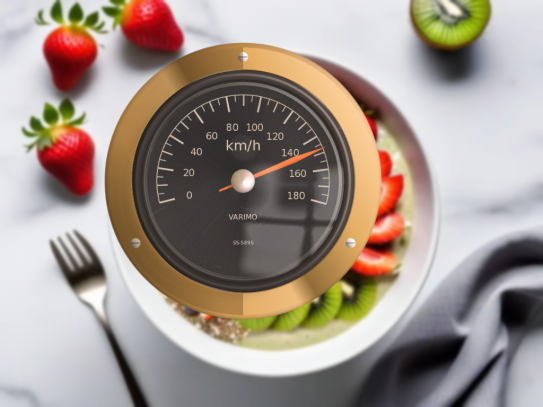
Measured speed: 147.5,km/h
